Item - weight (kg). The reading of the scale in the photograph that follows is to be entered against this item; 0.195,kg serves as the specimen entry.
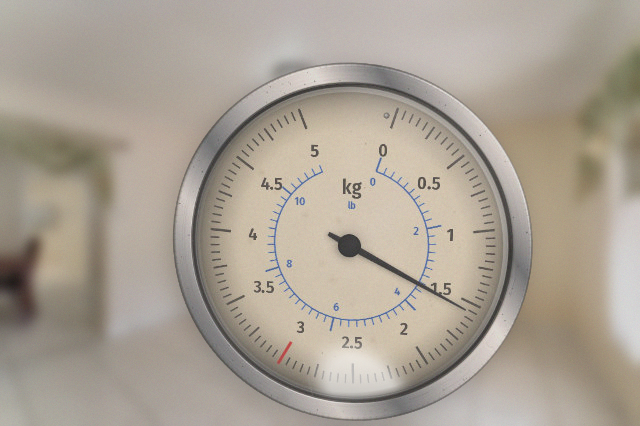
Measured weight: 1.55,kg
